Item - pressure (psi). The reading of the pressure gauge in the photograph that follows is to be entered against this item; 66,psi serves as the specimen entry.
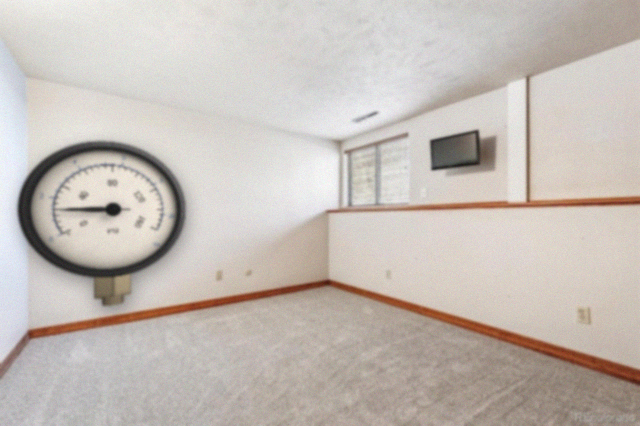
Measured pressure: 20,psi
